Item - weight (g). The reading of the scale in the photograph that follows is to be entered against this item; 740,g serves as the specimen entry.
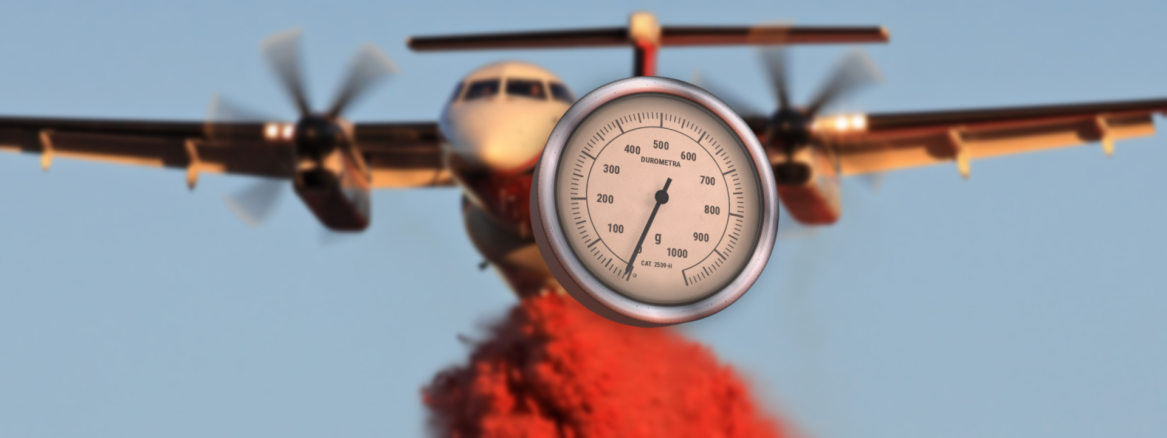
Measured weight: 10,g
